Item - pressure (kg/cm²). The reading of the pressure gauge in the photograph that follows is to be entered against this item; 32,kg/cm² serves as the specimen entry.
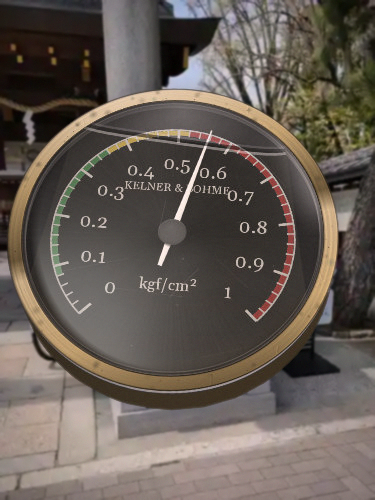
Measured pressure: 0.56,kg/cm²
